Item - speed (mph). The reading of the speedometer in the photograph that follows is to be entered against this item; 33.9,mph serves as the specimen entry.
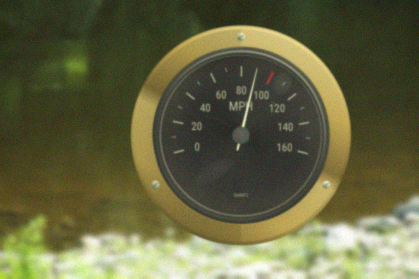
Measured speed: 90,mph
